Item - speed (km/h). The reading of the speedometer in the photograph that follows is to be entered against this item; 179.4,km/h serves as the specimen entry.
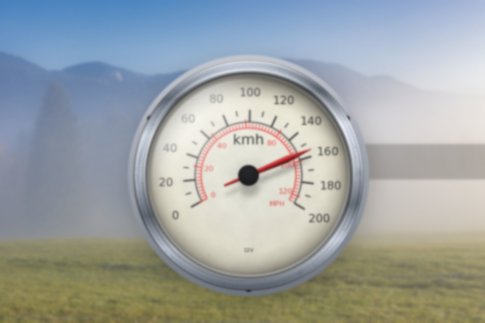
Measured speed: 155,km/h
